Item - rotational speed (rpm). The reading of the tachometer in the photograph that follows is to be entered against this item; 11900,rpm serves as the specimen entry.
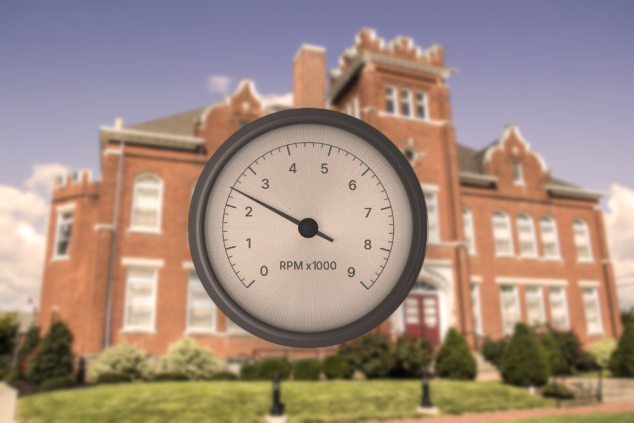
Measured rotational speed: 2400,rpm
